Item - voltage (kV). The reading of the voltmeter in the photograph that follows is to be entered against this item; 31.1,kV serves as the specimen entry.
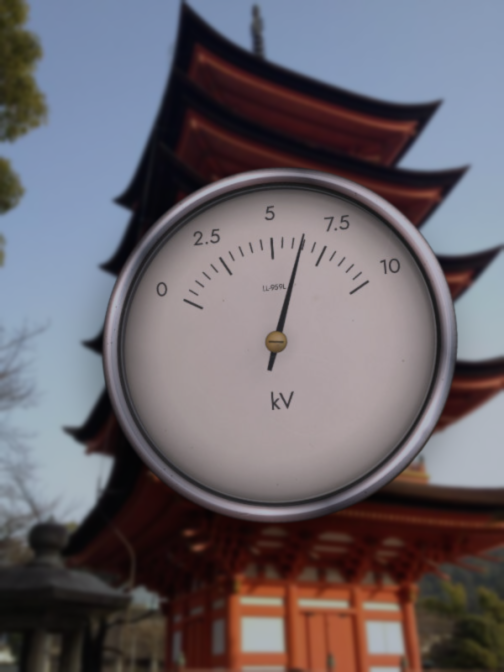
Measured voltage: 6.5,kV
